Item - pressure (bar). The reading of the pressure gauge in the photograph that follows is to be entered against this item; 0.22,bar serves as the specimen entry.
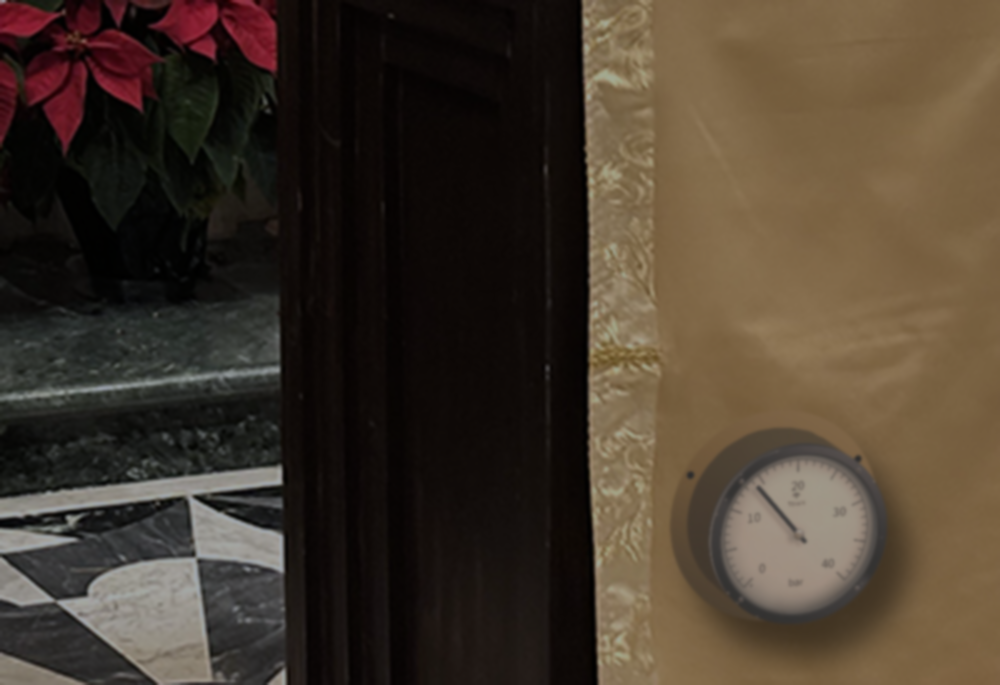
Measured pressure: 14,bar
